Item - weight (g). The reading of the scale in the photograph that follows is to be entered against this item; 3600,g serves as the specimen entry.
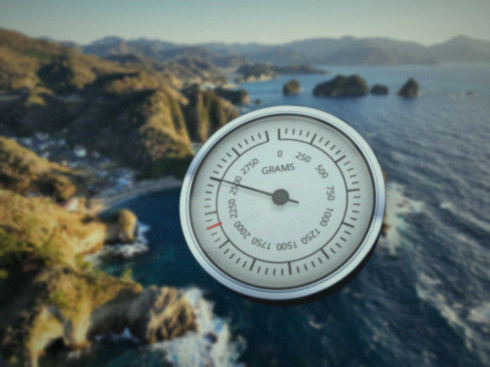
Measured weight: 2500,g
